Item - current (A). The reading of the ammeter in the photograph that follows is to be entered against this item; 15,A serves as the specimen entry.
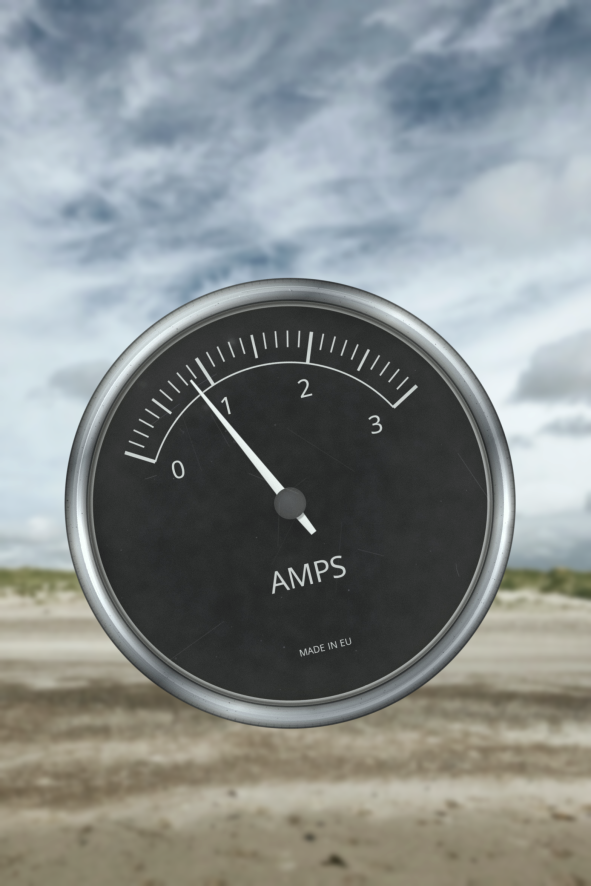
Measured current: 0.85,A
